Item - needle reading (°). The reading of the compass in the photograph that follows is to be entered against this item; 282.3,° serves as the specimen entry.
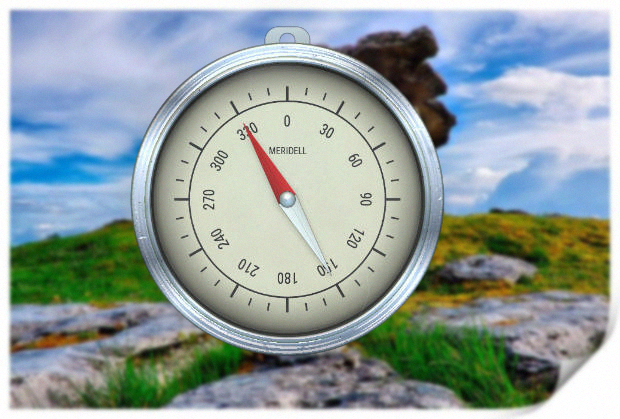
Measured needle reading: 330,°
